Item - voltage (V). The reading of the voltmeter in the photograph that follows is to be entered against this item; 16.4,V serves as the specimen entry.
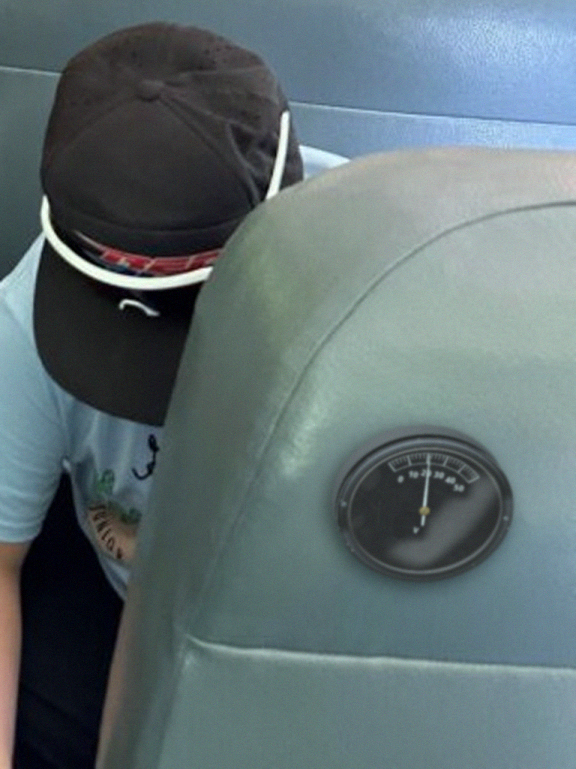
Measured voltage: 20,V
